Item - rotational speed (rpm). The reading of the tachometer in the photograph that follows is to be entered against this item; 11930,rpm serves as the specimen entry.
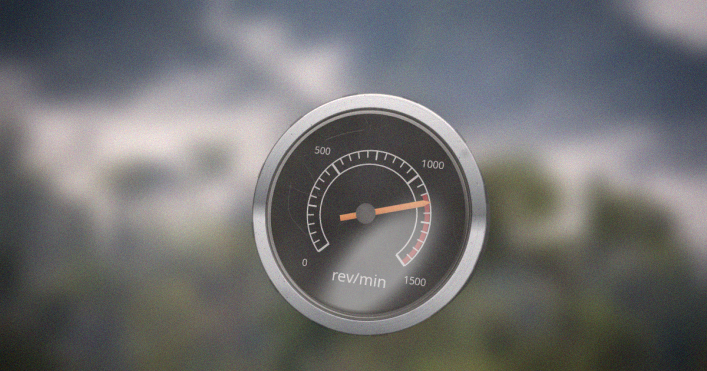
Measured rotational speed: 1150,rpm
